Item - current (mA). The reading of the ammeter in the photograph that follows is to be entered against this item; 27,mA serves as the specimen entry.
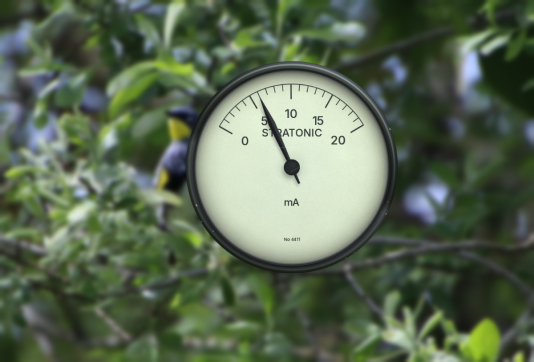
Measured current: 6,mA
